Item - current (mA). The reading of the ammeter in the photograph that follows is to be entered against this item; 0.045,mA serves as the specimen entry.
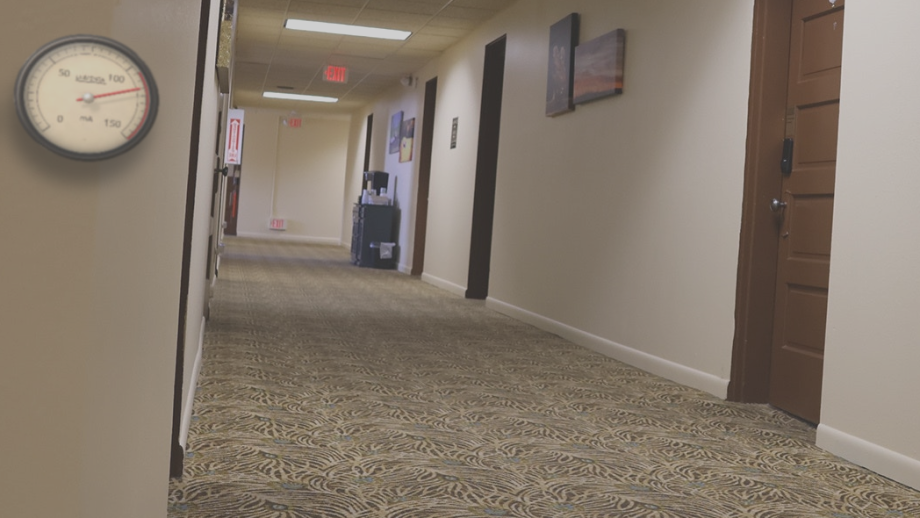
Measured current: 115,mA
